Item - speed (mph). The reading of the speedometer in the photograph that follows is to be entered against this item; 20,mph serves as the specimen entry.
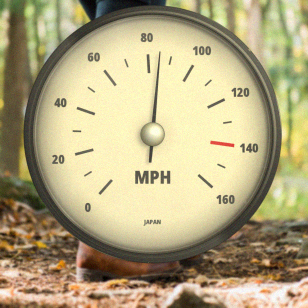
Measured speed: 85,mph
